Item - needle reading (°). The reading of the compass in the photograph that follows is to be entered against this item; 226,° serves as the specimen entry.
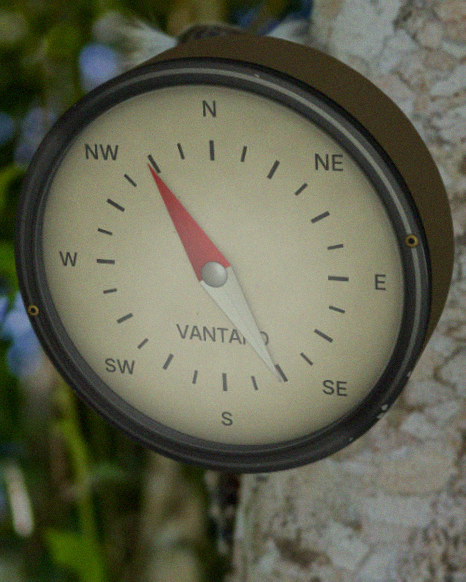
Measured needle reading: 330,°
